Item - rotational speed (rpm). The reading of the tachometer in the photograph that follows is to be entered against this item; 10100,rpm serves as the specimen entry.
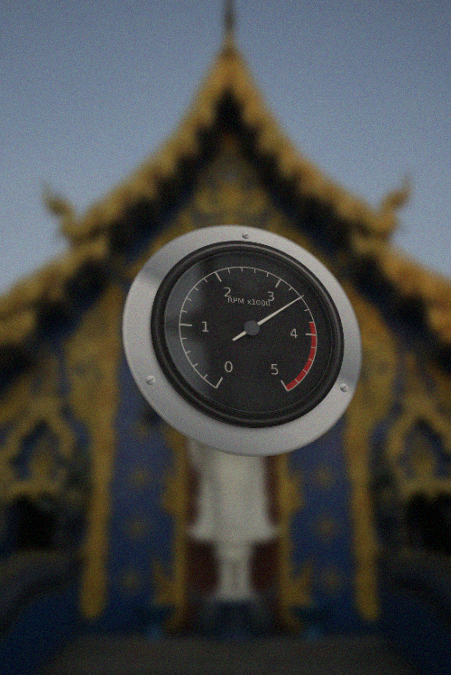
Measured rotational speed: 3400,rpm
